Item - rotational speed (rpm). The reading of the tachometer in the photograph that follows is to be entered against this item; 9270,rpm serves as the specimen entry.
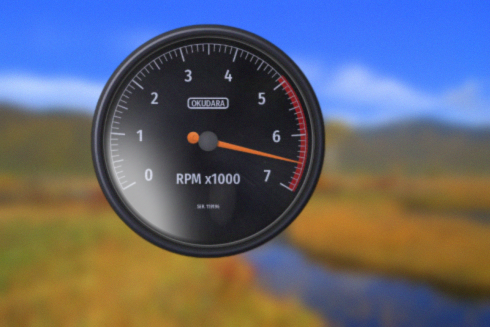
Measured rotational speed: 6500,rpm
